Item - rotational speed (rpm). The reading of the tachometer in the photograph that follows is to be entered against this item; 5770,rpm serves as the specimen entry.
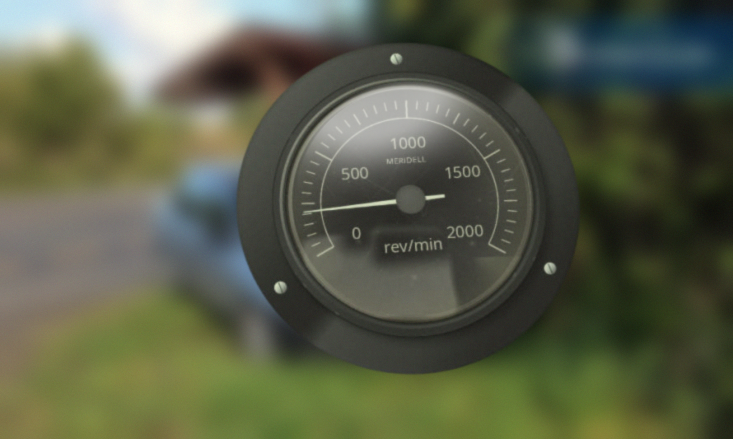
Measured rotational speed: 200,rpm
